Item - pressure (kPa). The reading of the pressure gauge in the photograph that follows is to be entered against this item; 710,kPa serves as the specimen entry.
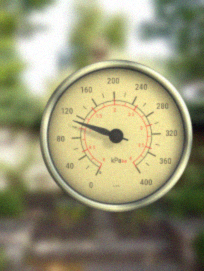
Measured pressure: 110,kPa
